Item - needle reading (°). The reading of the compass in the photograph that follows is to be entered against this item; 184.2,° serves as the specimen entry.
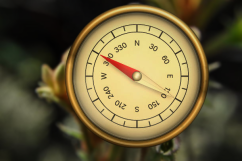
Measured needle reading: 300,°
